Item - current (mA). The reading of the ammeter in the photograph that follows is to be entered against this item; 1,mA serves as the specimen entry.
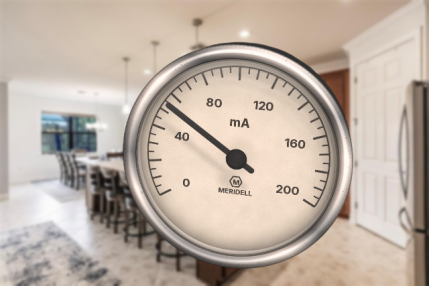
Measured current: 55,mA
